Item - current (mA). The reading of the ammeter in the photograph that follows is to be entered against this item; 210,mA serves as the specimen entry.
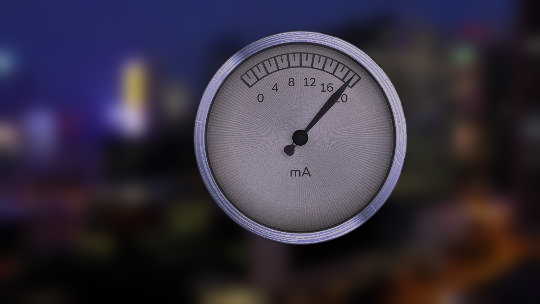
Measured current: 19,mA
